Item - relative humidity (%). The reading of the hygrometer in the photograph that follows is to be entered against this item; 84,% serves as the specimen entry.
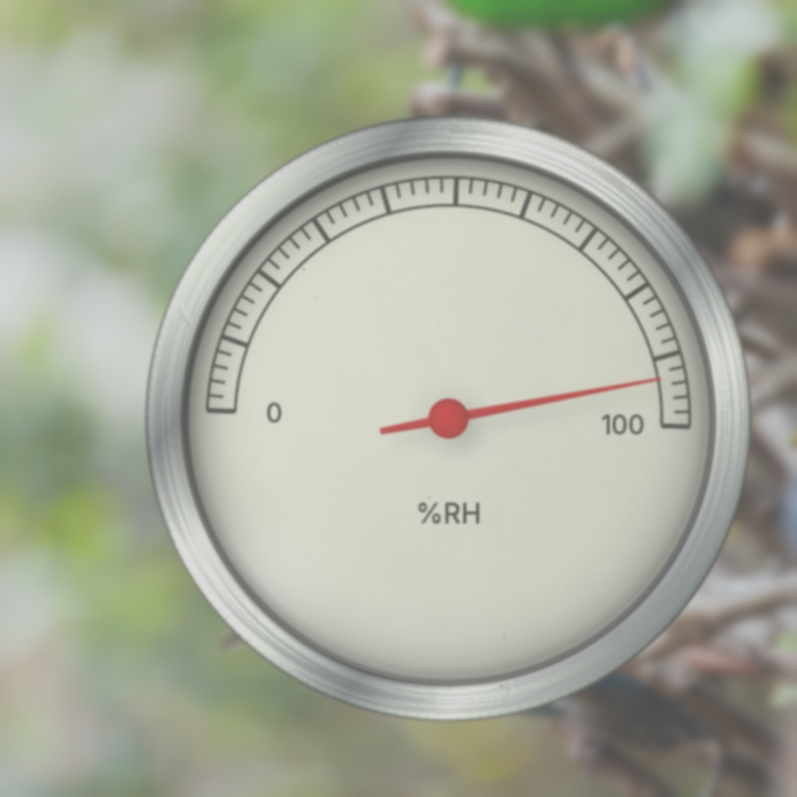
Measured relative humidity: 93,%
